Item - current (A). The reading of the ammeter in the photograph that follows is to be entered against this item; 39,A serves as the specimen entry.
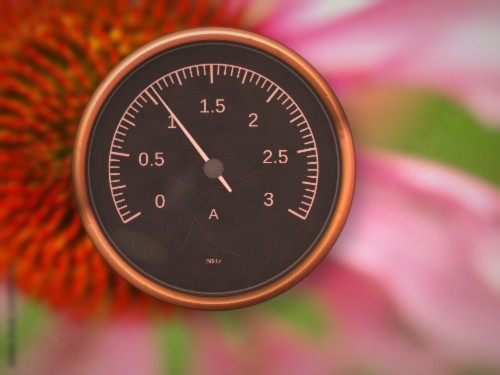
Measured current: 1.05,A
